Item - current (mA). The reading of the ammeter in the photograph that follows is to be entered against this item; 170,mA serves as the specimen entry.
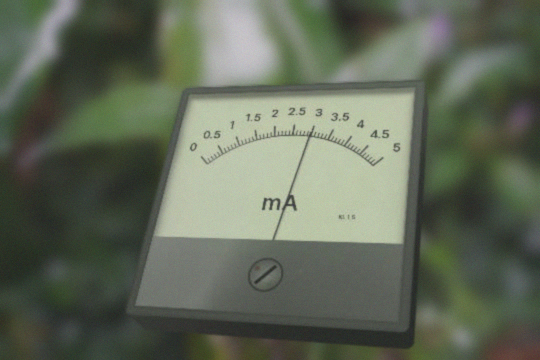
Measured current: 3,mA
